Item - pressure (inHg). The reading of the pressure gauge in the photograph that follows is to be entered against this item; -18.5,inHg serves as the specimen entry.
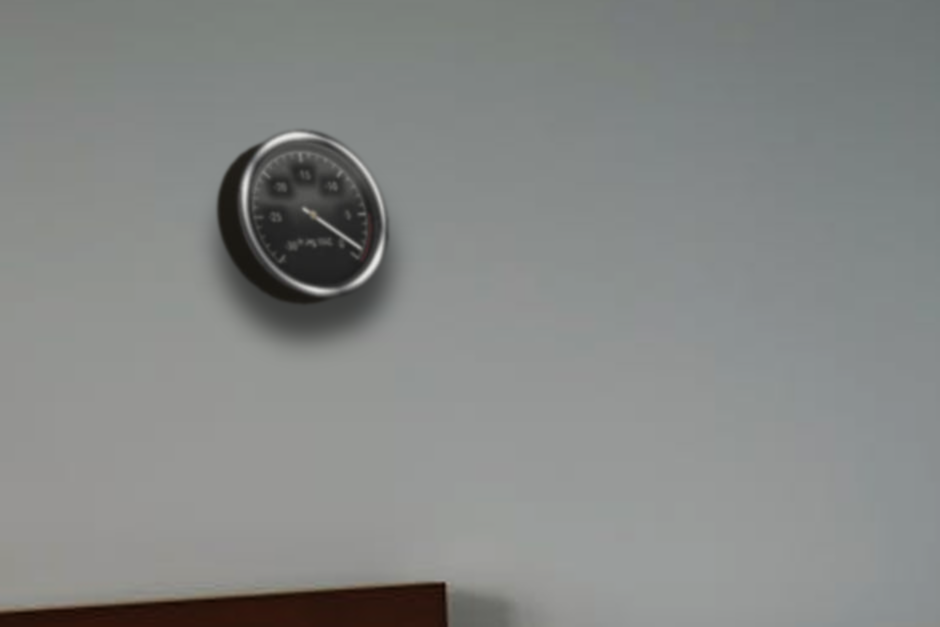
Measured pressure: -1,inHg
